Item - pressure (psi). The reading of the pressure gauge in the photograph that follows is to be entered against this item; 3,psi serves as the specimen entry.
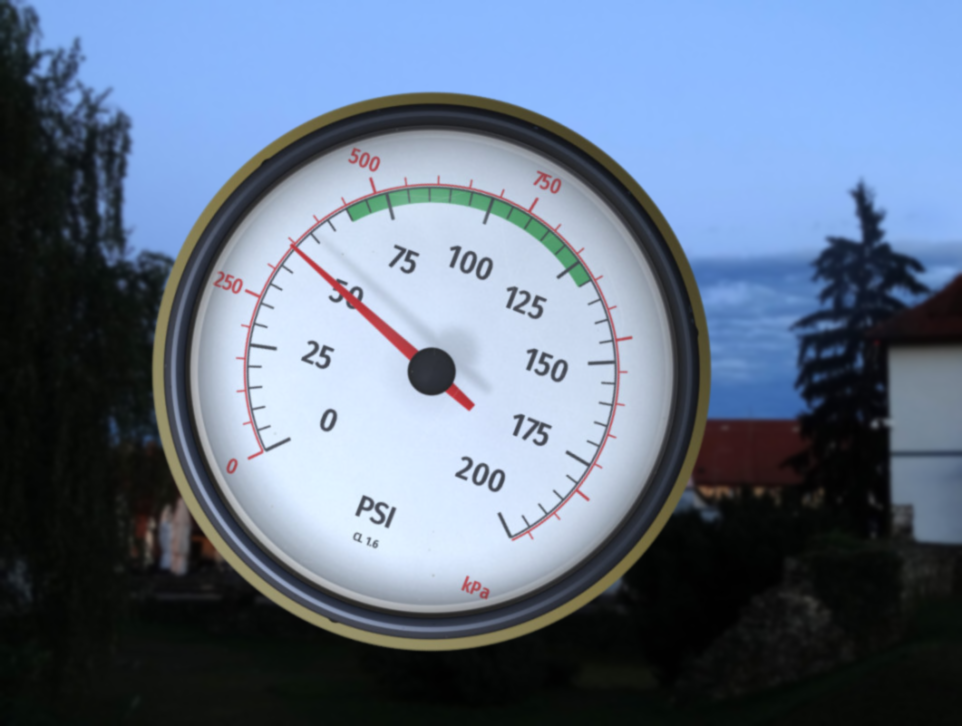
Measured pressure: 50,psi
